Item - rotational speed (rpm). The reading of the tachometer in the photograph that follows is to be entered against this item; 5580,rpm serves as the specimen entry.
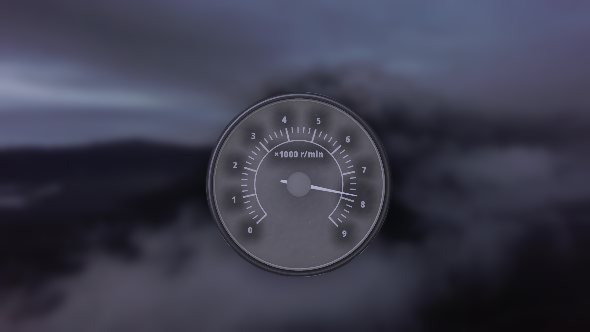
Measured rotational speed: 7800,rpm
